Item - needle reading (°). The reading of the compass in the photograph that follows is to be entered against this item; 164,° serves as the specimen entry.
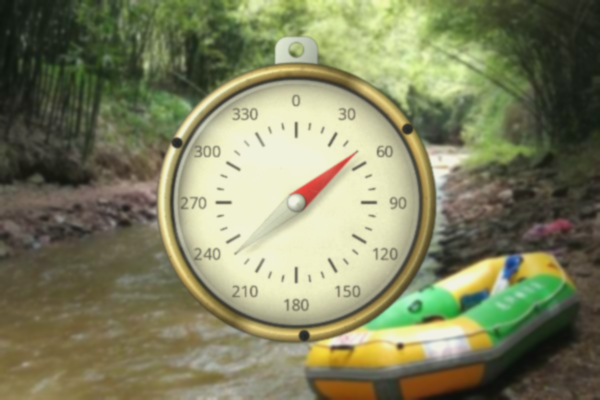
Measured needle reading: 50,°
